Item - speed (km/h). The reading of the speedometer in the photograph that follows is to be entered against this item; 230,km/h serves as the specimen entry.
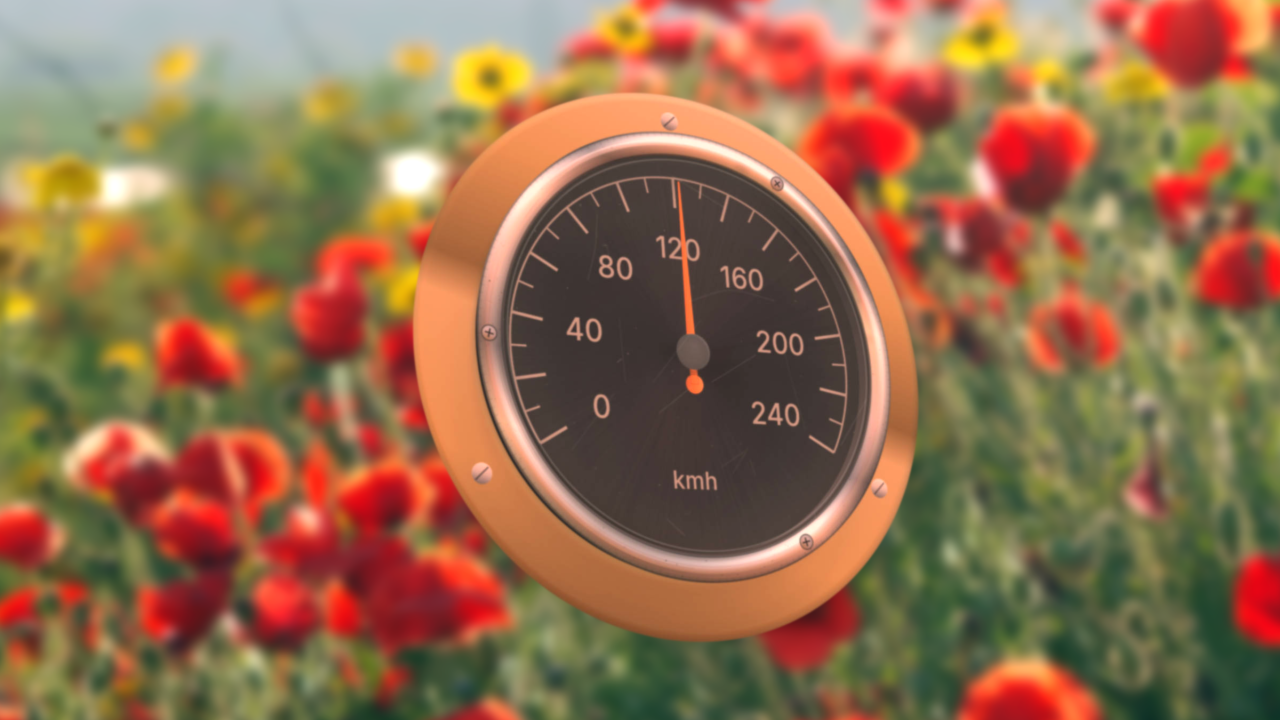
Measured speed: 120,km/h
